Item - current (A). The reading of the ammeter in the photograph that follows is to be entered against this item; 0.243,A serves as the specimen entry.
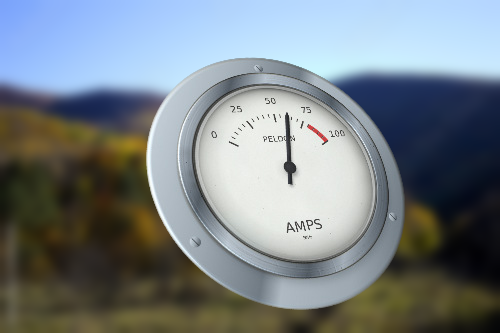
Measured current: 60,A
